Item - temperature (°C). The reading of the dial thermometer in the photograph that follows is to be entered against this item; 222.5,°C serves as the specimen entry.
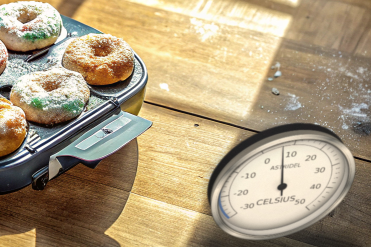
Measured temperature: 6,°C
